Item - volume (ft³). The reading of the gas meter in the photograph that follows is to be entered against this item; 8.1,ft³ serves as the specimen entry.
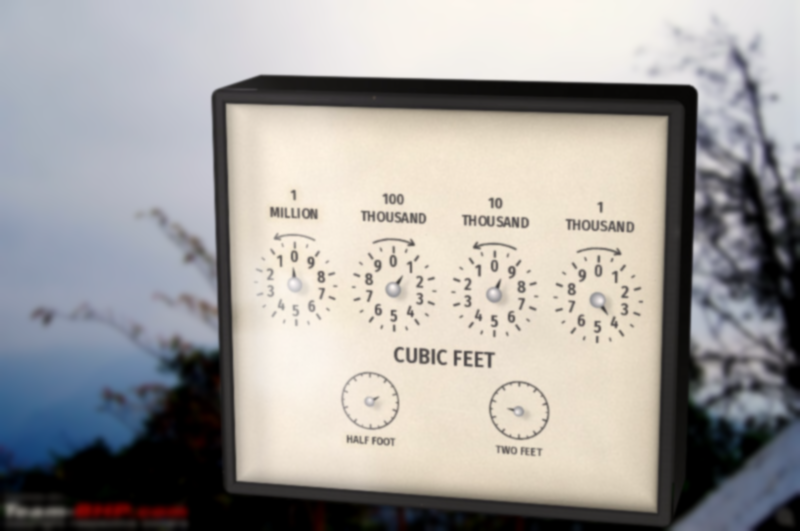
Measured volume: 9400,ft³
